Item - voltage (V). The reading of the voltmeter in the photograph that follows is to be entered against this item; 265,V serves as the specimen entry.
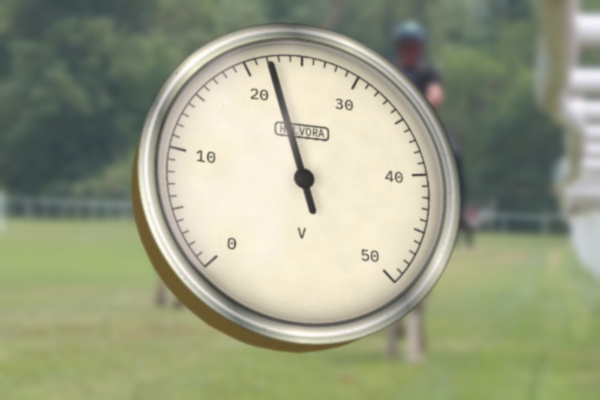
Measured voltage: 22,V
